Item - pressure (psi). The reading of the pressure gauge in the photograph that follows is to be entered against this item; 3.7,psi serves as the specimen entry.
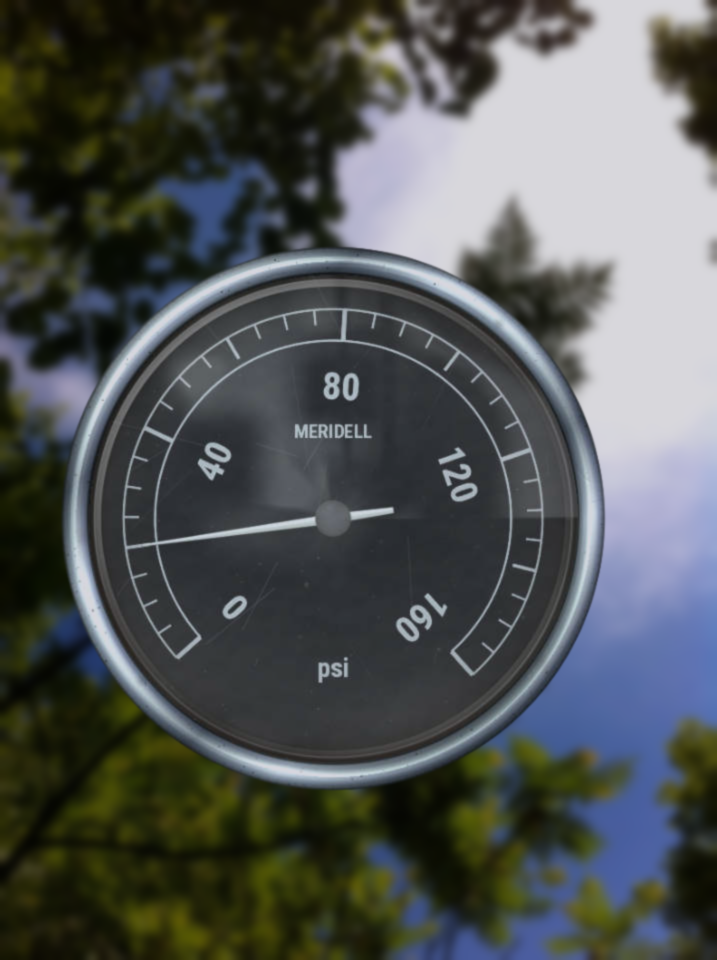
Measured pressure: 20,psi
